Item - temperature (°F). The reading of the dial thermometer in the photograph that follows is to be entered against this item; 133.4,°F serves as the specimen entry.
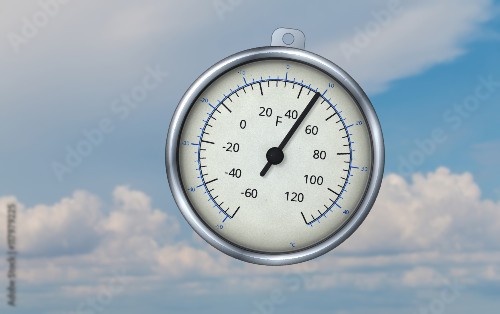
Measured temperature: 48,°F
